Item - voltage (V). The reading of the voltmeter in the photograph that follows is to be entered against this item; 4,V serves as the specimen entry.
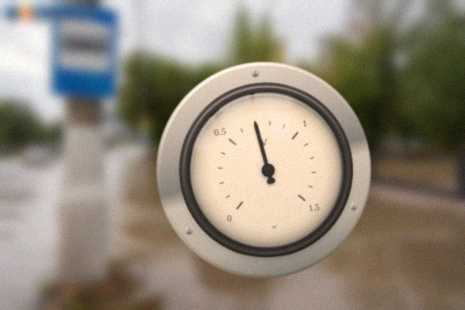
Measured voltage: 0.7,V
